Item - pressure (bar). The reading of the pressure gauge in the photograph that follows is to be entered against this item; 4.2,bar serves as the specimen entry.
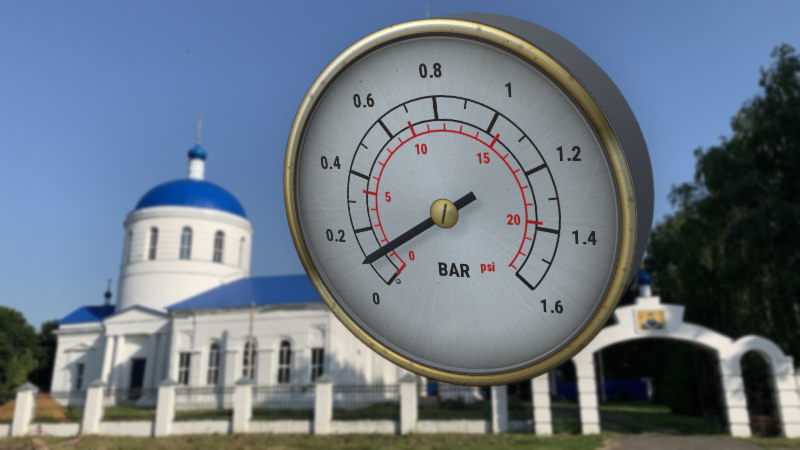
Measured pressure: 0.1,bar
